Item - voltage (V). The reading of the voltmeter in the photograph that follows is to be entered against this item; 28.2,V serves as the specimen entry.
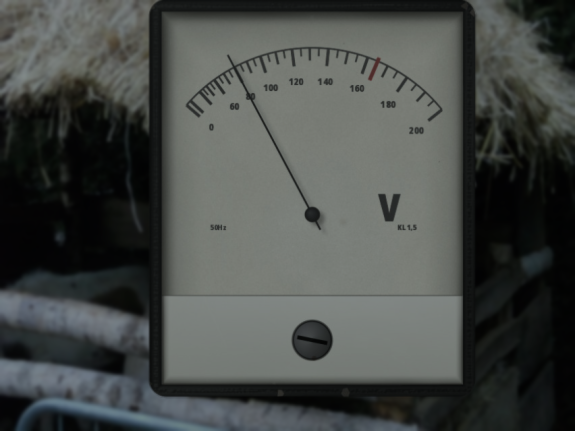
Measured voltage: 80,V
